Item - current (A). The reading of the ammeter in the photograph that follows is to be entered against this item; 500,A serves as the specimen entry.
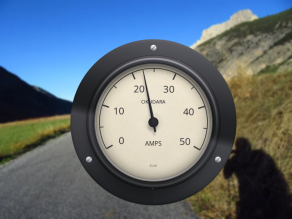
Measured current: 22.5,A
